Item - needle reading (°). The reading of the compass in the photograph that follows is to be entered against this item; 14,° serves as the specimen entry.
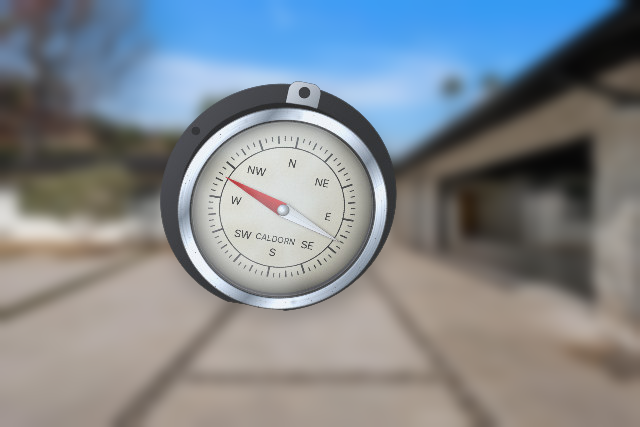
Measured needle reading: 290,°
